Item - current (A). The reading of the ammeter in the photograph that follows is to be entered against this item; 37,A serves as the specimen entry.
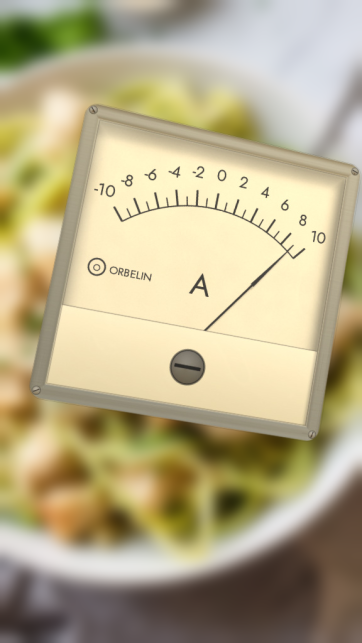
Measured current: 9,A
